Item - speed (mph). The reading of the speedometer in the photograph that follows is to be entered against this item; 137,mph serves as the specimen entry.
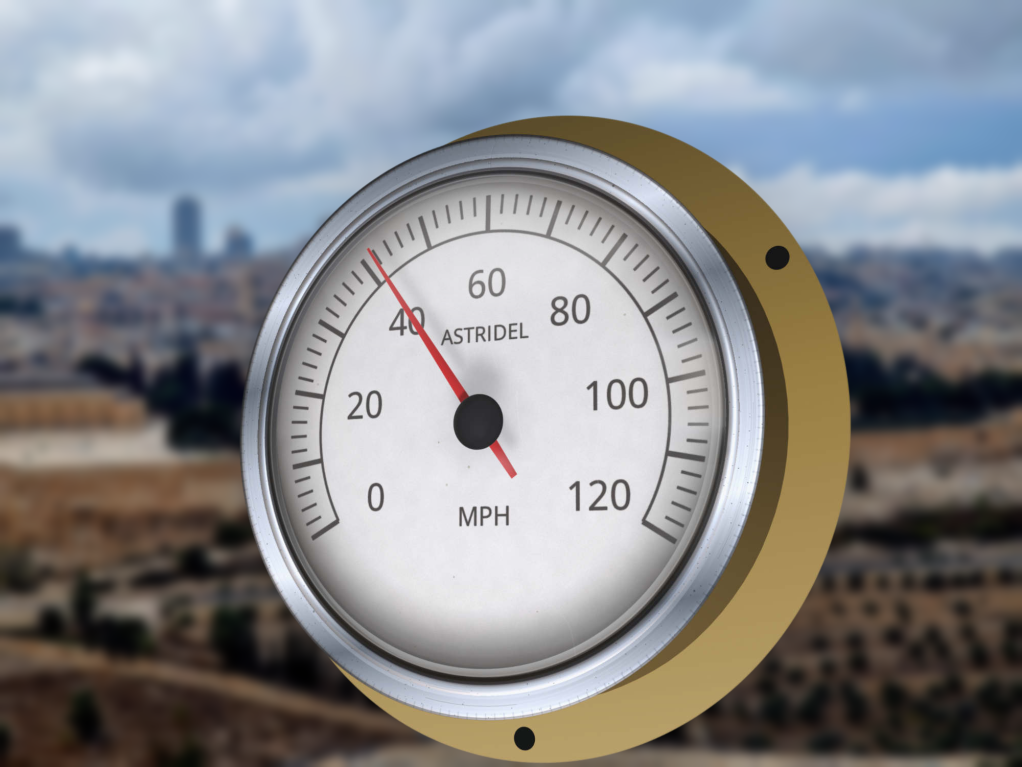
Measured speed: 42,mph
